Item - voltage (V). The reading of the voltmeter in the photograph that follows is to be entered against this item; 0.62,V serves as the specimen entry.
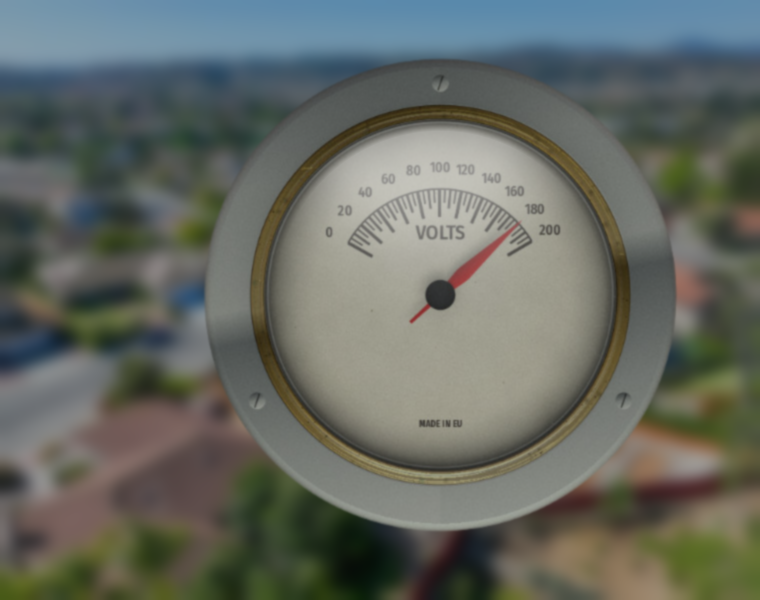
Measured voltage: 180,V
